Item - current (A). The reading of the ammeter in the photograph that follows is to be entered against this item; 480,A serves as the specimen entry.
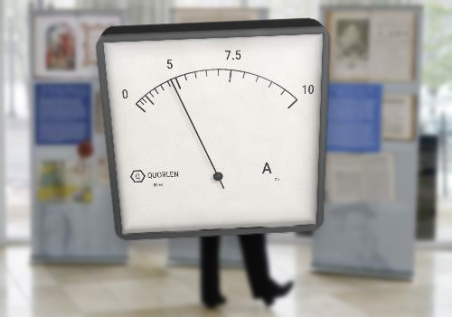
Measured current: 4.75,A
